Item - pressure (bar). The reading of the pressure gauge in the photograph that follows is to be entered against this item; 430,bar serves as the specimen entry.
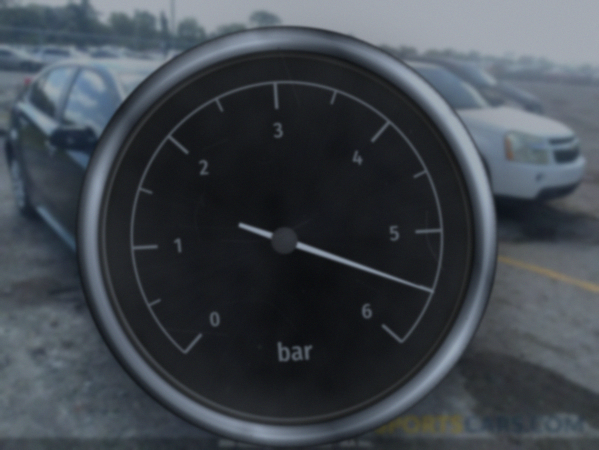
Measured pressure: 5.5,bar
